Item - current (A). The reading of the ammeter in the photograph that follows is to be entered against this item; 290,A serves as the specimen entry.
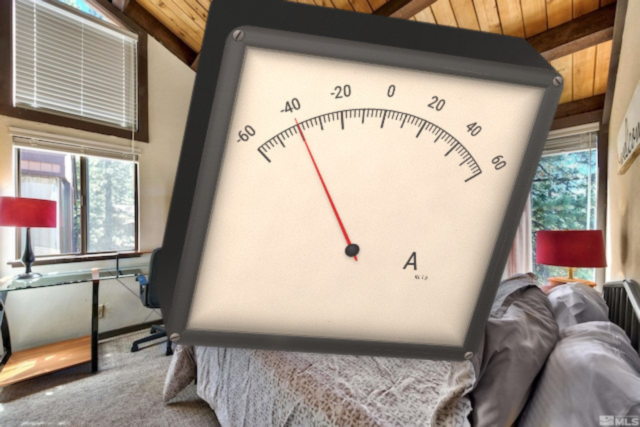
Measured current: -40,A
